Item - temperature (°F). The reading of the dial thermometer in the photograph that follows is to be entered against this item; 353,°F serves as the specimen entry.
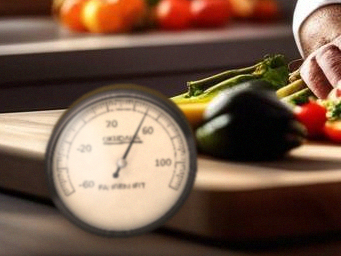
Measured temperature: 50,°F
